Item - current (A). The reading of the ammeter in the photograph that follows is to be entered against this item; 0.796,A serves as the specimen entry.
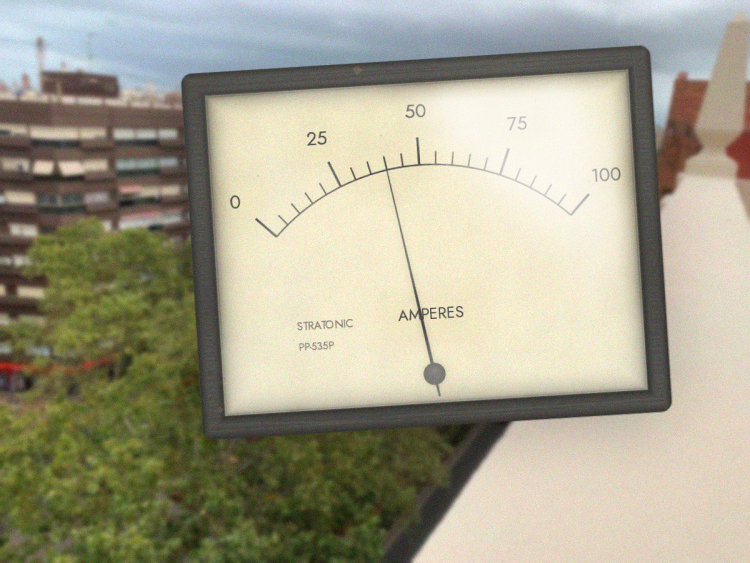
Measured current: 40,A
